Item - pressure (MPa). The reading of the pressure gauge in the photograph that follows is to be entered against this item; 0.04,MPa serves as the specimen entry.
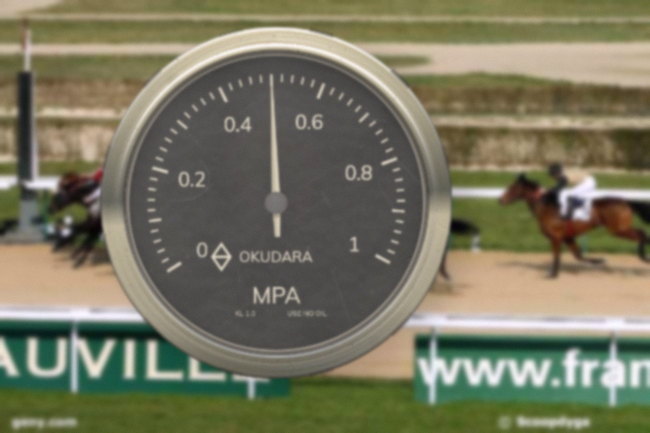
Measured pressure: 0.5,MPa
